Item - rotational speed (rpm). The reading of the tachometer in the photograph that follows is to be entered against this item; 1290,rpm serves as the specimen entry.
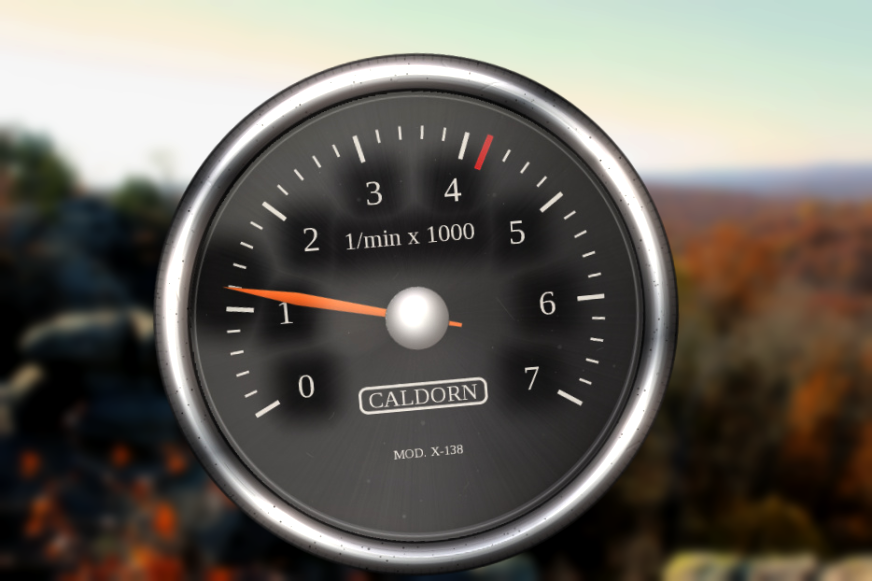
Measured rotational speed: 1200,rpm
